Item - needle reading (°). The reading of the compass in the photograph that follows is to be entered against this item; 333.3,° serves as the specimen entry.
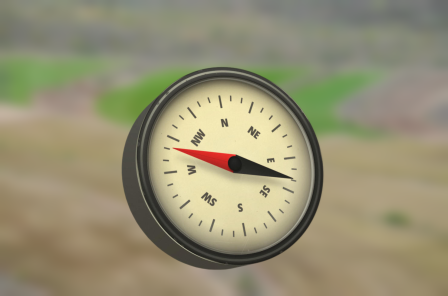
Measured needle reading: 290,°
